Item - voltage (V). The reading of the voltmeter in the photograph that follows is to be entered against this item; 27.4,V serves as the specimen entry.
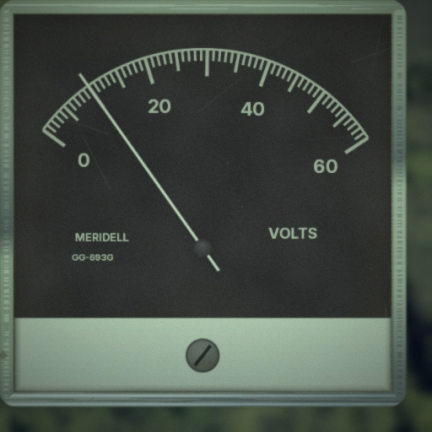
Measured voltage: 10,V
